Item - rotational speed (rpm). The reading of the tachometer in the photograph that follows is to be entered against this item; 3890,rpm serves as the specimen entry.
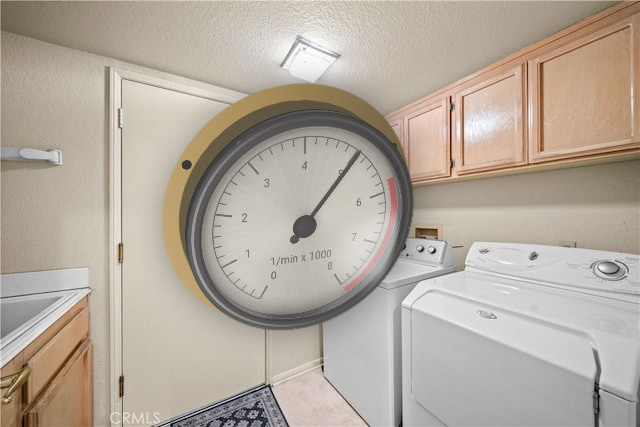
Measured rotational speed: 5000,rpm
